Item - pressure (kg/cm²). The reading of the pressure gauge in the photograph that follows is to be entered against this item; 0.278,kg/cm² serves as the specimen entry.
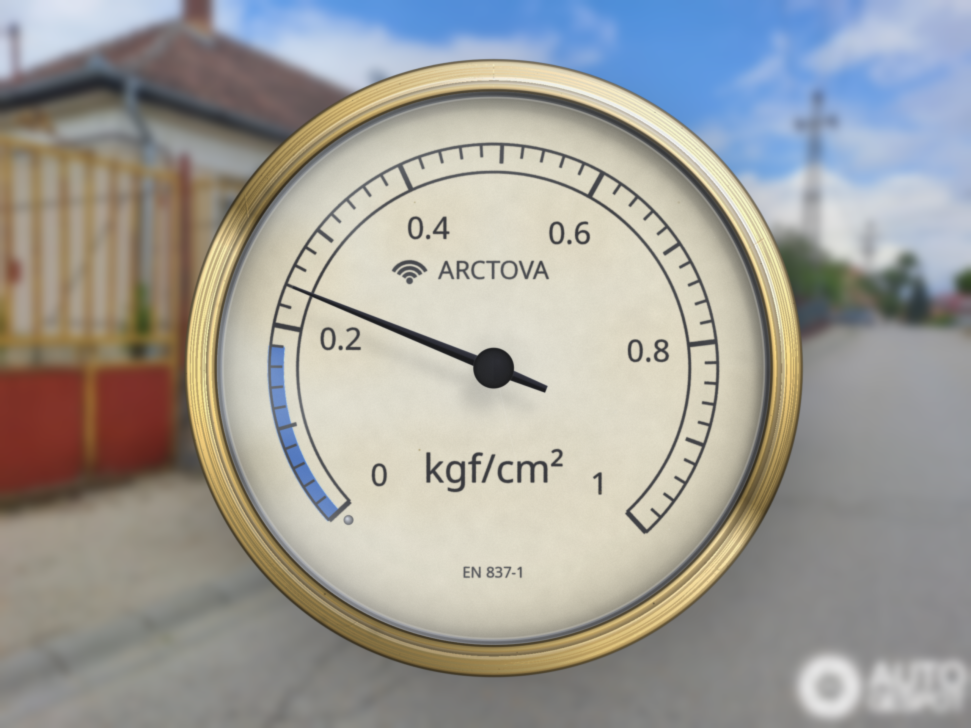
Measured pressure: 0.24,kg/cm²
